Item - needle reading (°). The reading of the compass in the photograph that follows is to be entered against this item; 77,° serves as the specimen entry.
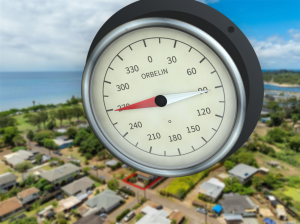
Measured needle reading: 270,°
